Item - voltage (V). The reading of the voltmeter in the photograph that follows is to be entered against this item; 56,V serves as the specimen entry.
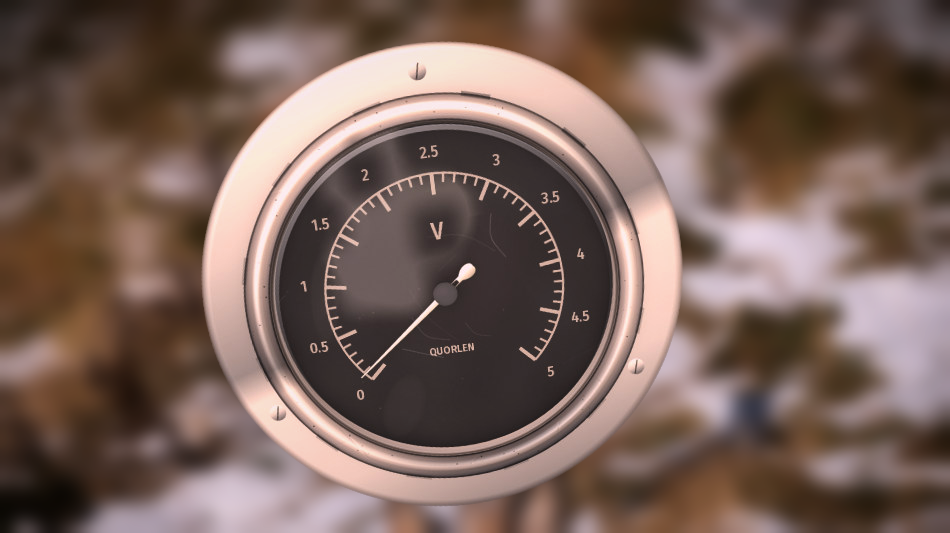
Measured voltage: 0.1,V
